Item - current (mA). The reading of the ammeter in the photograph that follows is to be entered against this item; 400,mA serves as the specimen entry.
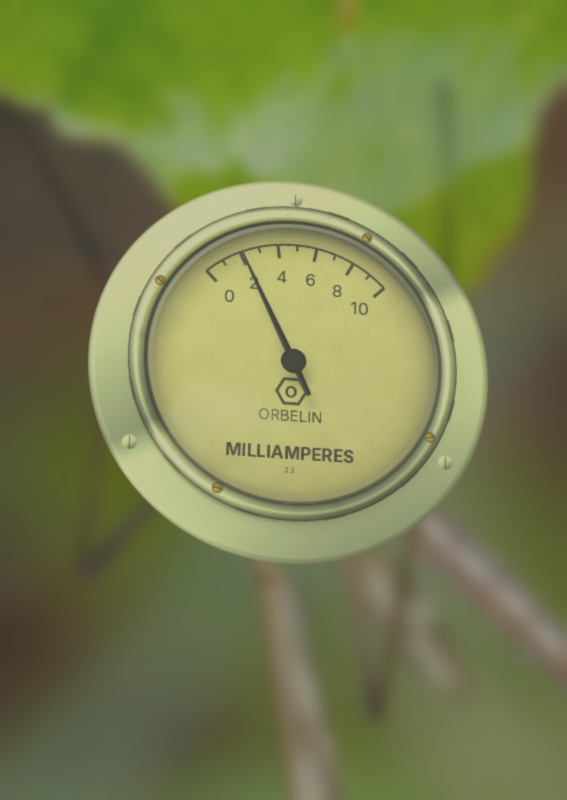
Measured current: 2,mA
